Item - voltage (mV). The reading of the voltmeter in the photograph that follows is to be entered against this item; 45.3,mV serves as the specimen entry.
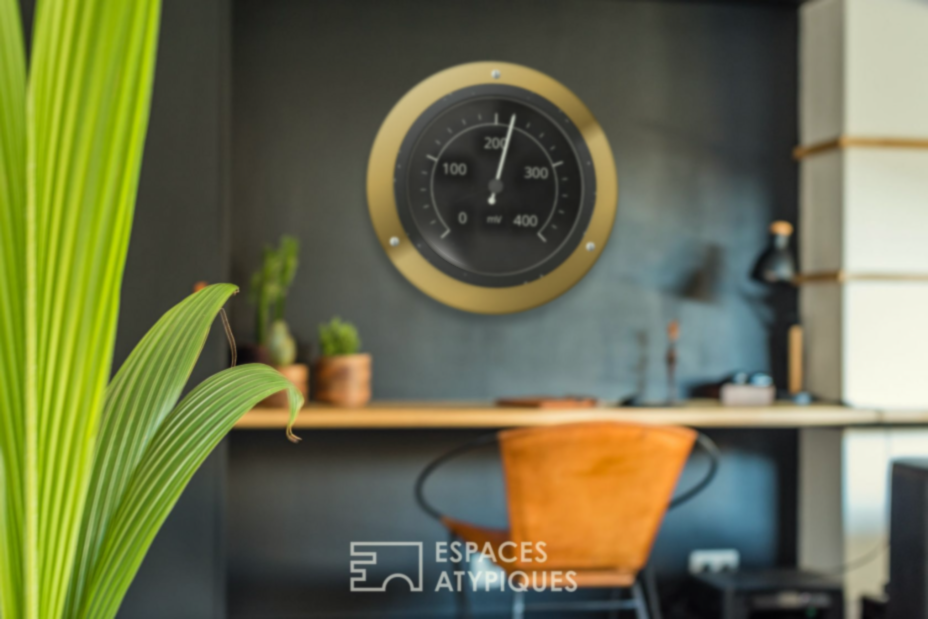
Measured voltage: 220,mV
